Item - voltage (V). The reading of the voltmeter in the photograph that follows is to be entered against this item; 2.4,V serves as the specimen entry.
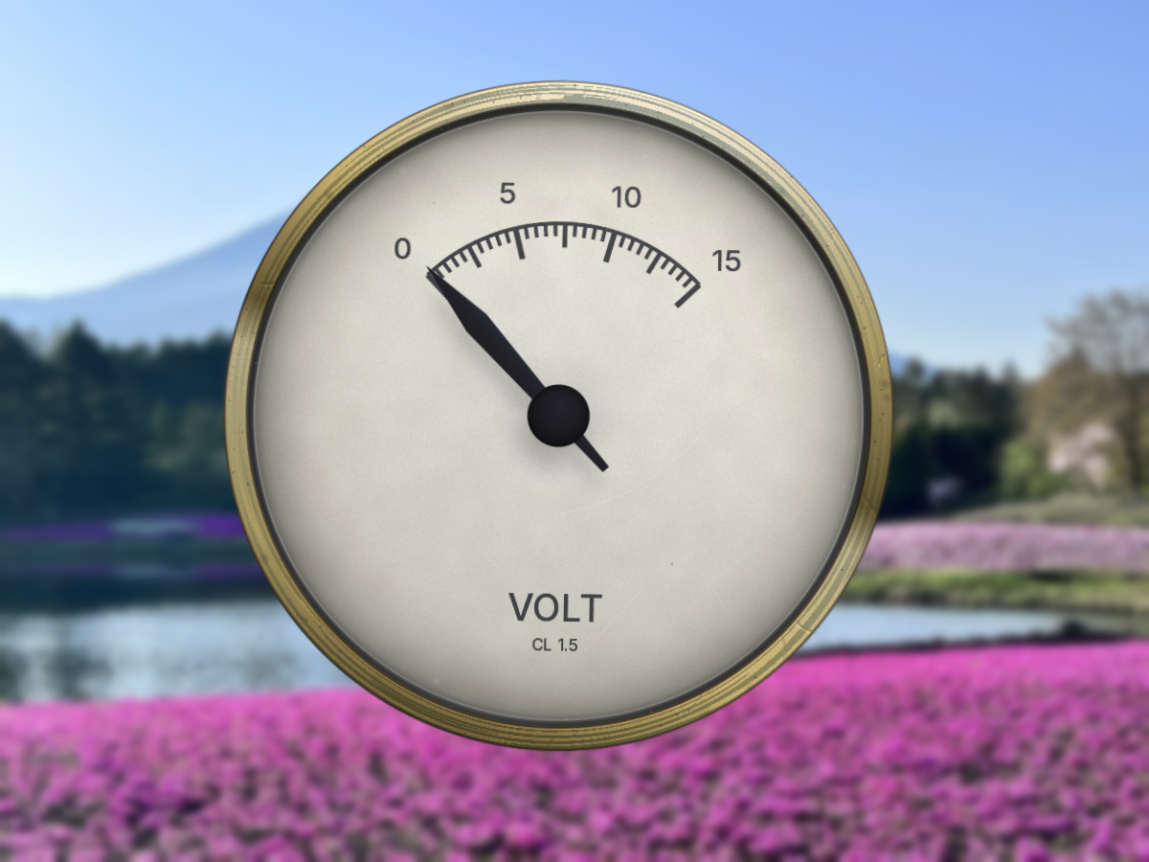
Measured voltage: 0.25,V
